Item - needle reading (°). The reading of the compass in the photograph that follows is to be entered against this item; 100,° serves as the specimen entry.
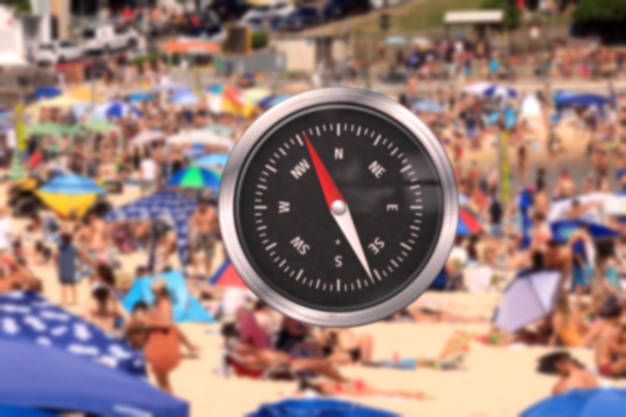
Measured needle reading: 335,°
